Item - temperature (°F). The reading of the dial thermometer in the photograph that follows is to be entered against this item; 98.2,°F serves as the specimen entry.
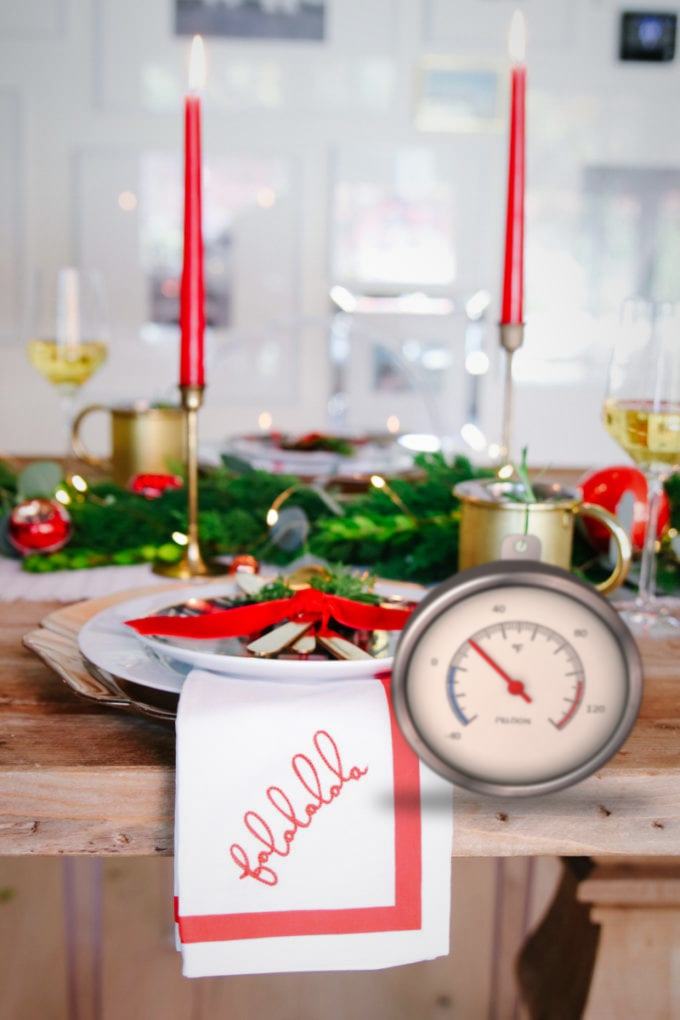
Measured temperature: 20,°F
